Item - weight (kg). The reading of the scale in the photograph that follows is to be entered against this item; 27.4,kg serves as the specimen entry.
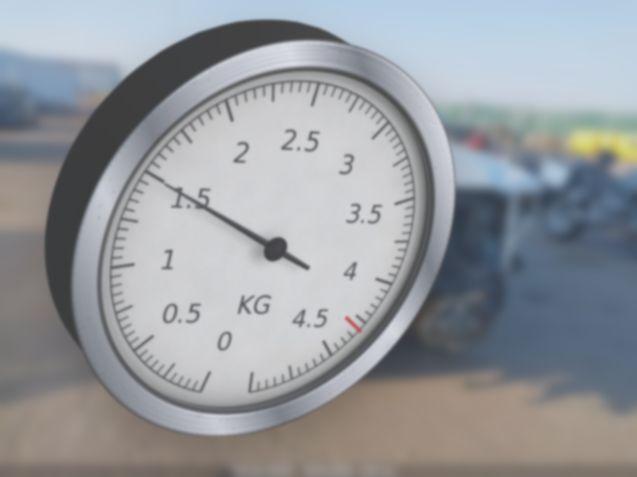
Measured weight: 1.5,kg
